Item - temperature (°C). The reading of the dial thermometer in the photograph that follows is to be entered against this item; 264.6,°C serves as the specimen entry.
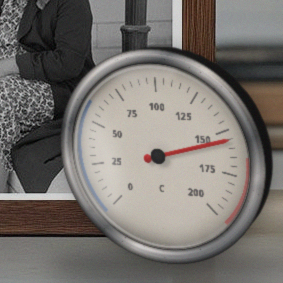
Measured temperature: 155,°C
